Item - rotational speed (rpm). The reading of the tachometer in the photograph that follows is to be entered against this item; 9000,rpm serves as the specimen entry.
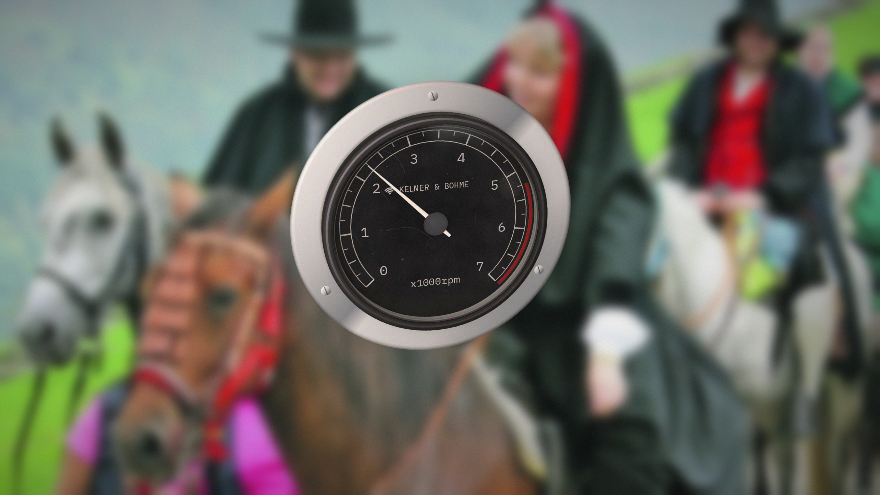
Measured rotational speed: 2250,rpm
